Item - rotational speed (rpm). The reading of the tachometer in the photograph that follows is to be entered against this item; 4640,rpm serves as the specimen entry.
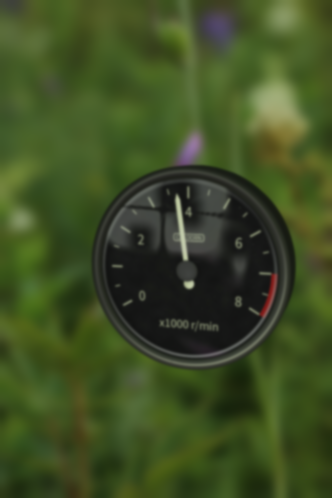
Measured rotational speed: 3750,rpm
